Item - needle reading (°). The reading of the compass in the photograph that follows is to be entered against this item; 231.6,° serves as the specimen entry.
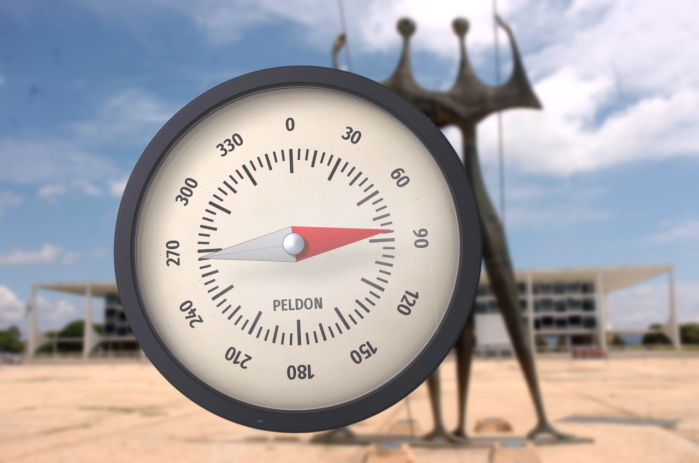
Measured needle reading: 85,°
